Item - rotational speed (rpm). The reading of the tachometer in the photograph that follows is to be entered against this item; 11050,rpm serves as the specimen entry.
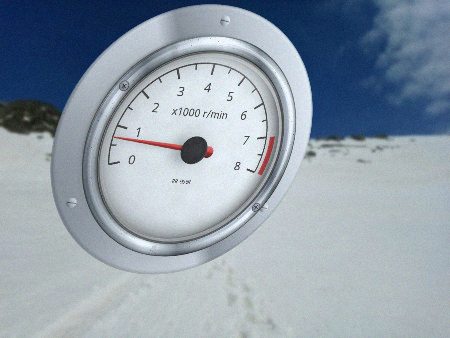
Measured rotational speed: 750,rpm
